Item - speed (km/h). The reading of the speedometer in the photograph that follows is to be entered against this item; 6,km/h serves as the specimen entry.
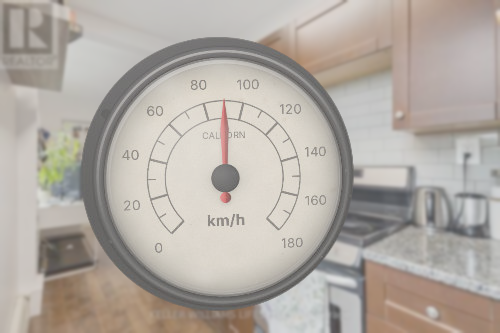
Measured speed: 90,km/h
